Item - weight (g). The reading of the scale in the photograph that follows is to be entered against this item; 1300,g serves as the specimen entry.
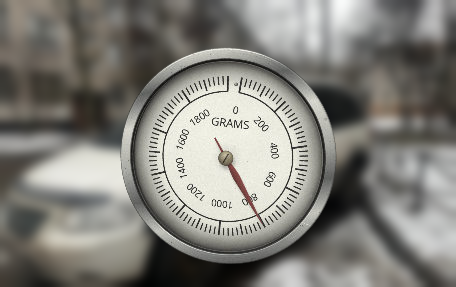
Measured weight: 800,g
